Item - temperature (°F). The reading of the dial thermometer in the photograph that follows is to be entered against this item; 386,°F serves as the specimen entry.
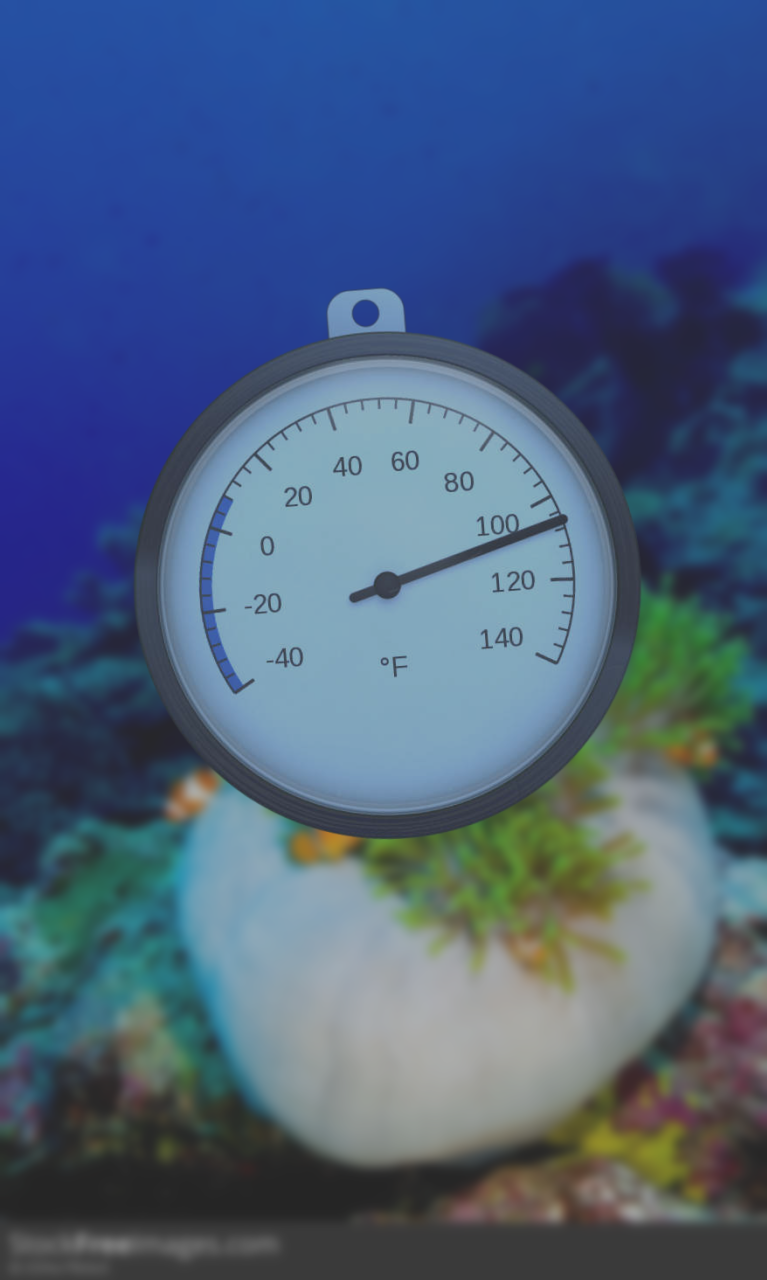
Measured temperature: 106,°F
